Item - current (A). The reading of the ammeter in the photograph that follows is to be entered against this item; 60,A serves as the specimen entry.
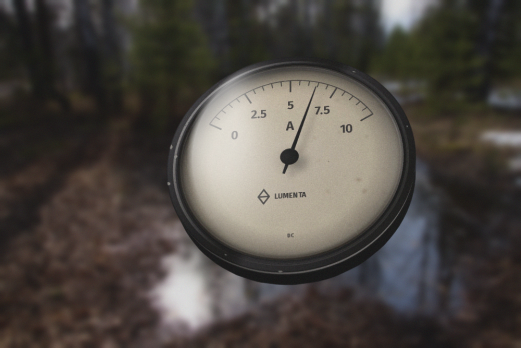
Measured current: 6.5,A
